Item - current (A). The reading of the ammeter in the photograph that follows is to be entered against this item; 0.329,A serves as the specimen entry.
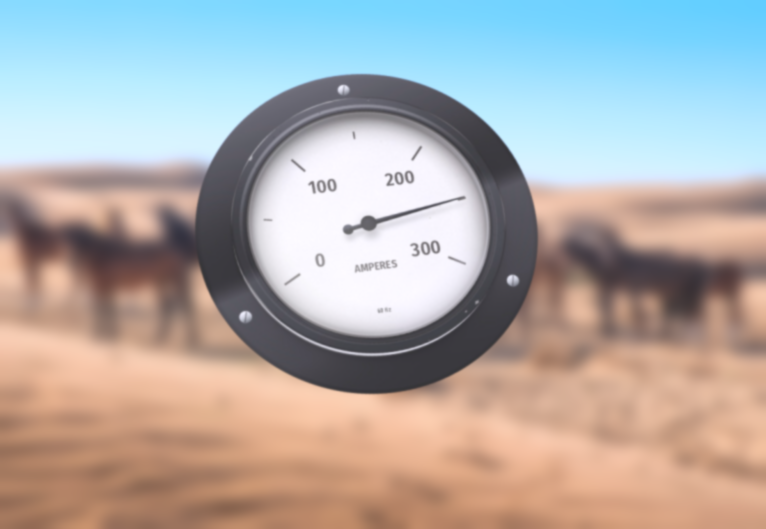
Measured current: 250,A
